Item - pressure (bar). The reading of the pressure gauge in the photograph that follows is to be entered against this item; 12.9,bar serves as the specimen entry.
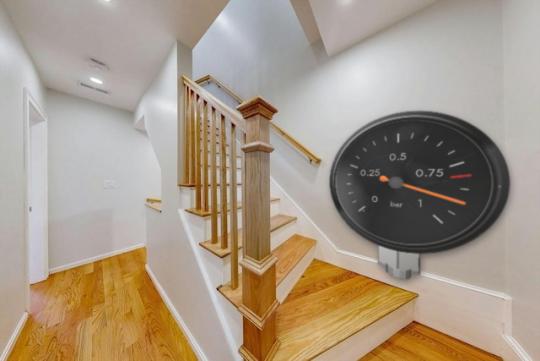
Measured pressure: 0.9,bar
